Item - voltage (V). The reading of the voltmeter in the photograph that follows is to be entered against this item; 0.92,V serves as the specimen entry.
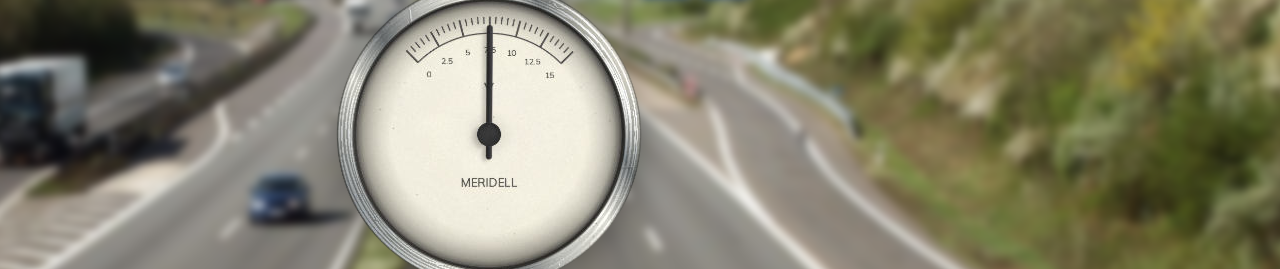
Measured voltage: 7.5,V
